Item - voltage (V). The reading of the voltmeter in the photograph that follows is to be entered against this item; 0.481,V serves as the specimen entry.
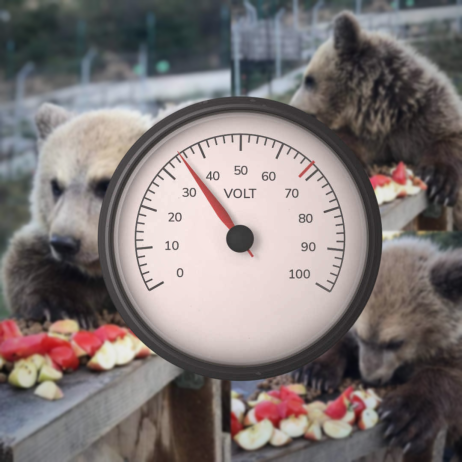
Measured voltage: 35,V
